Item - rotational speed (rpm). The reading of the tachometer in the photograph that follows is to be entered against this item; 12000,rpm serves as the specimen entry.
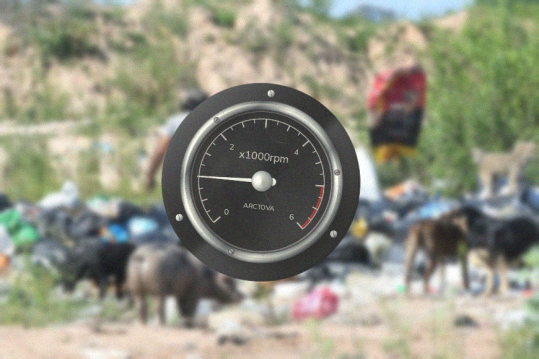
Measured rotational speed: 1000,rpm
